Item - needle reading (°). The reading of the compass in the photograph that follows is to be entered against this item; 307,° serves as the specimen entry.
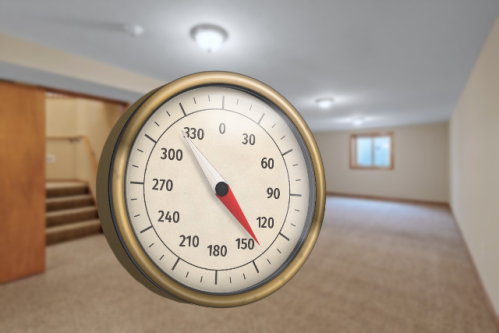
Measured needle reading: 140,°
